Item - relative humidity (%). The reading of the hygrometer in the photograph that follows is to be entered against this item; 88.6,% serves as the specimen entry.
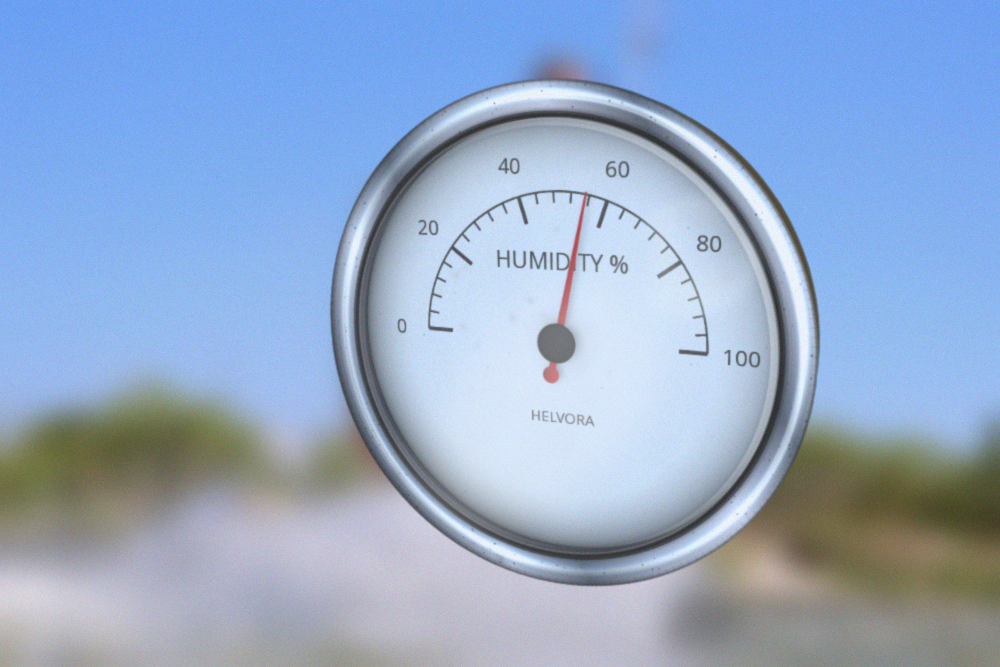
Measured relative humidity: 56,%
